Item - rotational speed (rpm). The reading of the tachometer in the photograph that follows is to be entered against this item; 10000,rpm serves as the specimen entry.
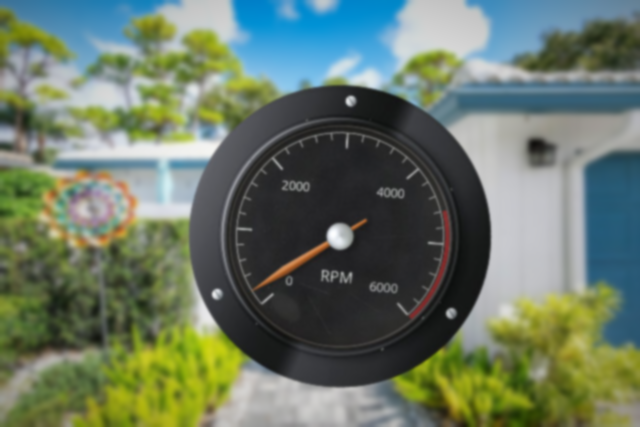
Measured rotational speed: 200,rpm
